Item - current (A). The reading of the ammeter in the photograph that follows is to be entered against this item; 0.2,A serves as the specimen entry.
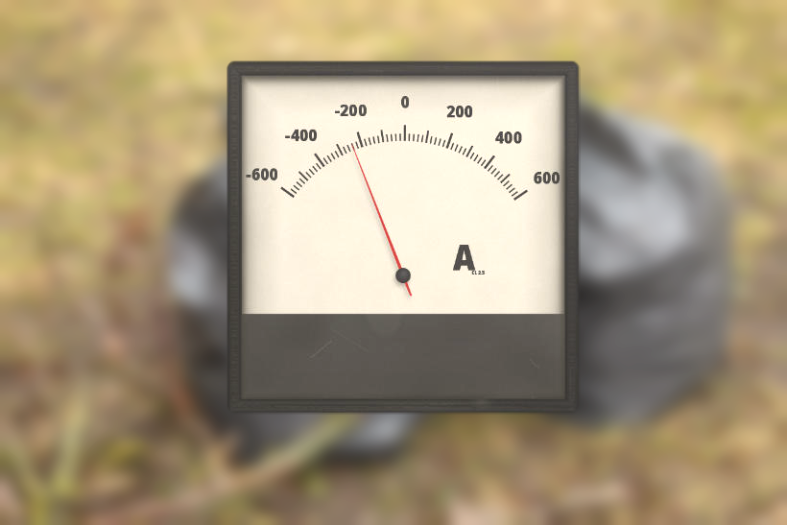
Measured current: -240,A
